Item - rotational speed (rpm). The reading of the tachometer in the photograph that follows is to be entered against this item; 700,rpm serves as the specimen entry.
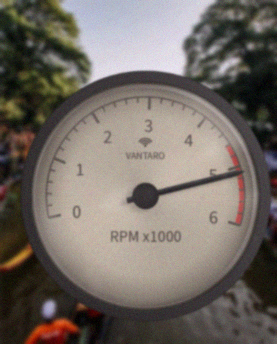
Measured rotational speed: 5100,rpm
